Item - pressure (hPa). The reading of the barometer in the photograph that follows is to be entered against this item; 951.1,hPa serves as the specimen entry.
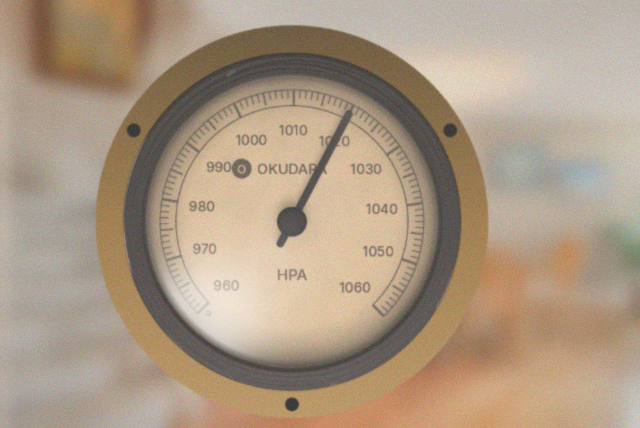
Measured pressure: 1020,hPa
